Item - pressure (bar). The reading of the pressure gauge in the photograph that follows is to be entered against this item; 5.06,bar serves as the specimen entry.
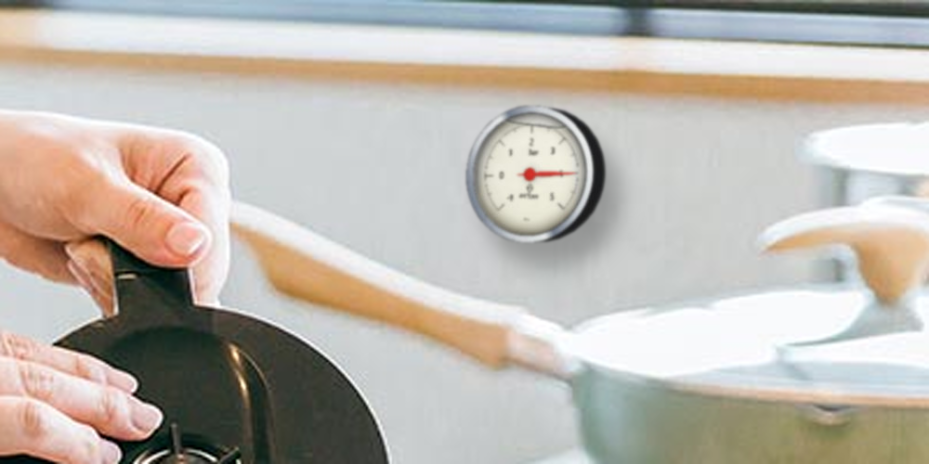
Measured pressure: 4,bar
